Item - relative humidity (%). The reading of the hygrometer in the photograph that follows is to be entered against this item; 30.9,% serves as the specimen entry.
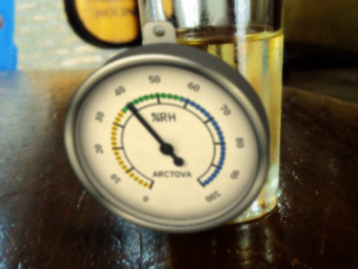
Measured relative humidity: 40,%
